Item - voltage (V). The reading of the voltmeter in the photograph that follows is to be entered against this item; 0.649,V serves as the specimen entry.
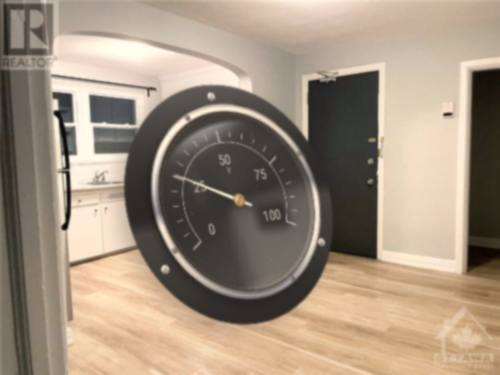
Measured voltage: 25,V
